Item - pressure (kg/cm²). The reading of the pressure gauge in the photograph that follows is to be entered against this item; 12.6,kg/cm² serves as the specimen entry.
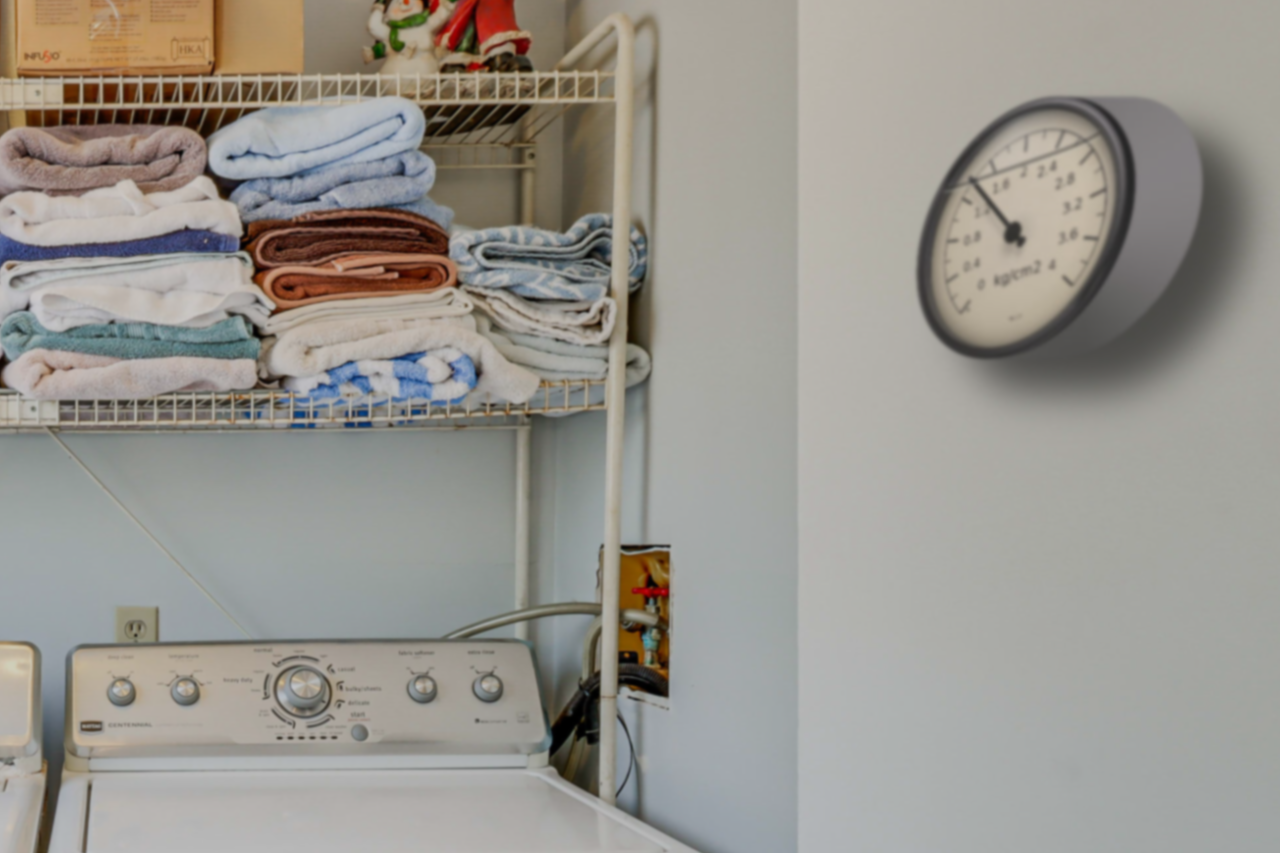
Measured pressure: 1.4,kg/cm²
